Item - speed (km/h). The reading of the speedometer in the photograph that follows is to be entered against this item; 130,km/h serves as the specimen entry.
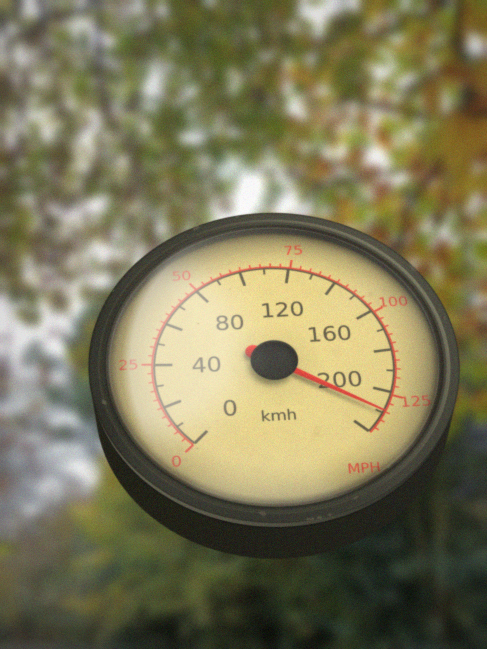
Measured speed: 210,km/h
